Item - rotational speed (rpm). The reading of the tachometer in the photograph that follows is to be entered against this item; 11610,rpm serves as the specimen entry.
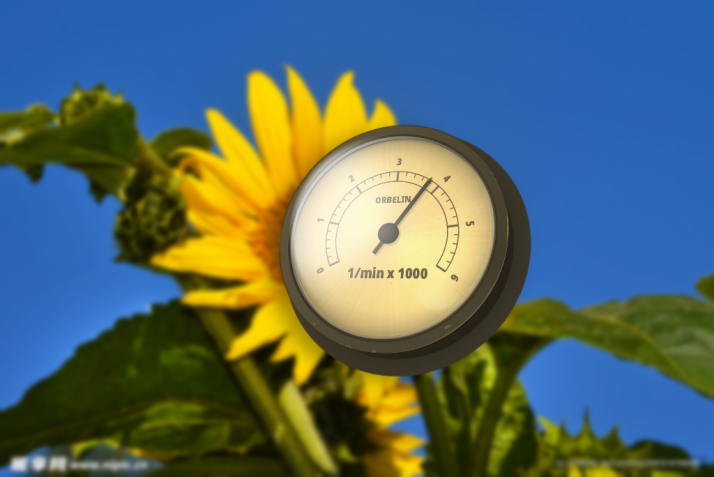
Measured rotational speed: 3800,rpm
